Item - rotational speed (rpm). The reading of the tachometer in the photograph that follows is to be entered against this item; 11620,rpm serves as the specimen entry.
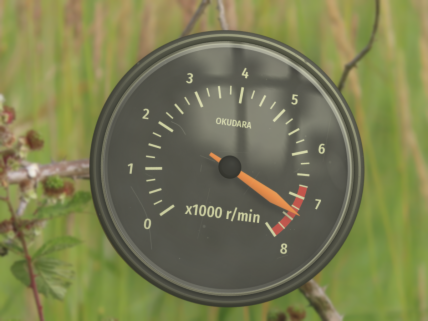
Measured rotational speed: 7375,rpm
